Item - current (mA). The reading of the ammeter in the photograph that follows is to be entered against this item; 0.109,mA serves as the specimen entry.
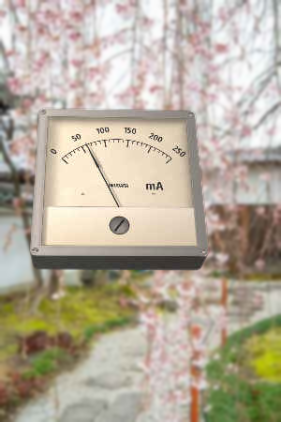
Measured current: 60,mA
